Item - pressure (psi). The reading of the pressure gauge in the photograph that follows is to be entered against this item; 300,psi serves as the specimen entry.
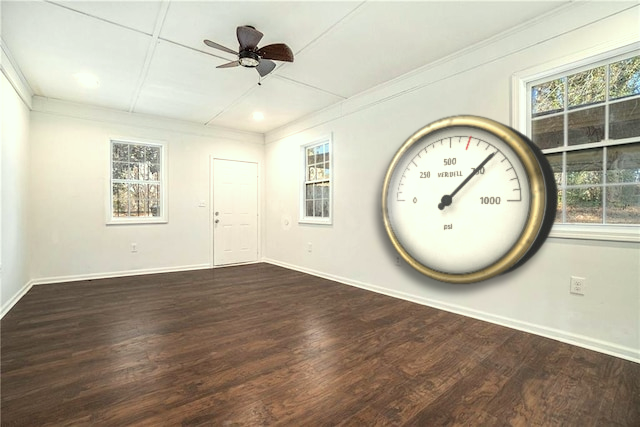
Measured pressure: 750,psi
